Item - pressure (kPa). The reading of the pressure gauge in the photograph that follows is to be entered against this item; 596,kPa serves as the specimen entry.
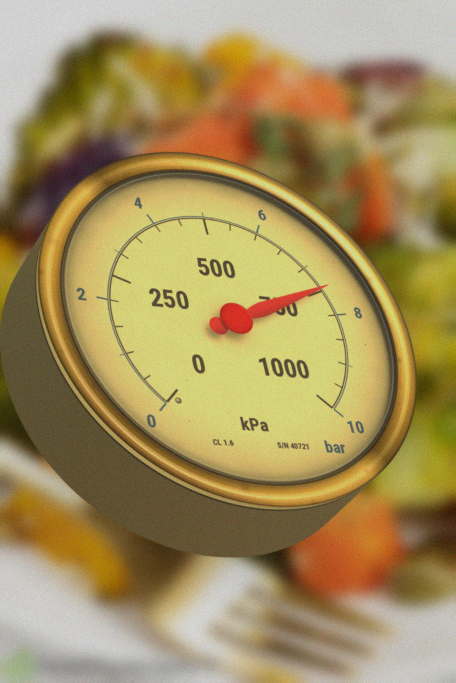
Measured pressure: 750,kPa
